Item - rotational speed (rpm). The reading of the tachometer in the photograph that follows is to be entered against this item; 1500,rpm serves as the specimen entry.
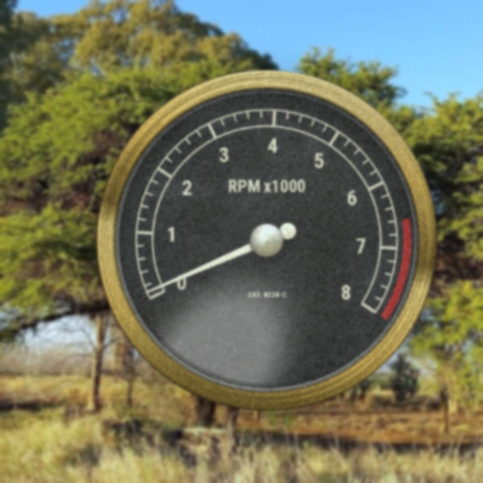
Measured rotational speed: 100,rpm
